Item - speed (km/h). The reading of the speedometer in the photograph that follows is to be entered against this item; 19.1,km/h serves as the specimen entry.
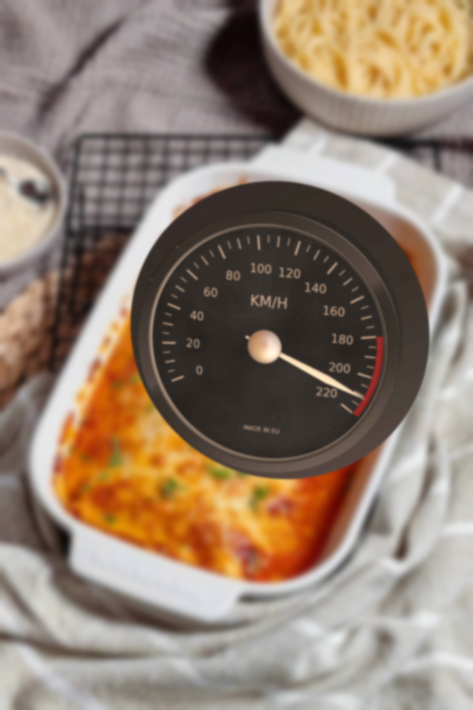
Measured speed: 210,km/h
